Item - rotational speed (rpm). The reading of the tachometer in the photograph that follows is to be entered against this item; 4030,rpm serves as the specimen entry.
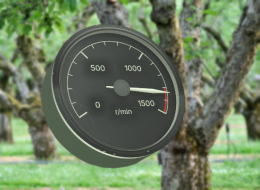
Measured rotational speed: 1350,rpm
